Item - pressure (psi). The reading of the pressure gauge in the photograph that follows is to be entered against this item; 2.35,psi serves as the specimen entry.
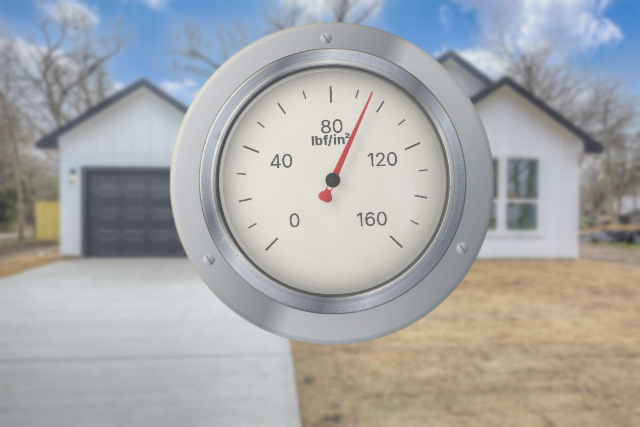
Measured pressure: 95,psi
